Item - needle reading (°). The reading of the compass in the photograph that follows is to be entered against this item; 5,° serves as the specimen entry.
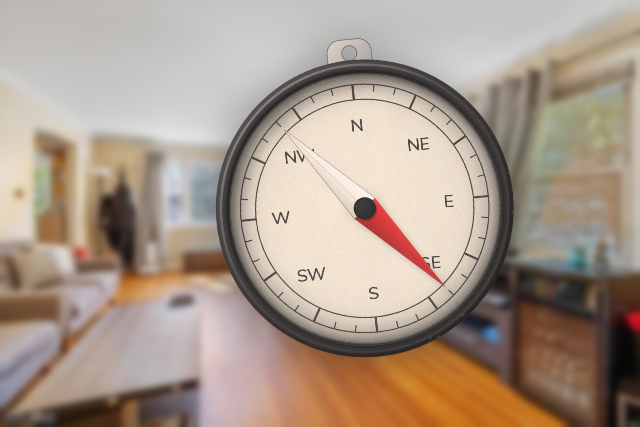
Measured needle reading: 140,°
